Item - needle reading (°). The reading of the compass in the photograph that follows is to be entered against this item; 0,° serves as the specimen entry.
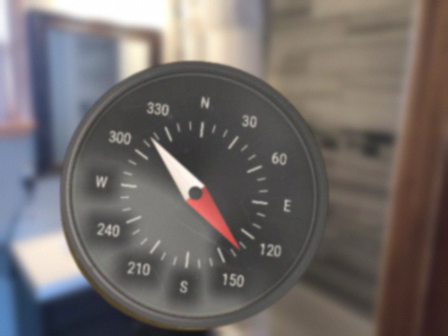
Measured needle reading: 135,°
